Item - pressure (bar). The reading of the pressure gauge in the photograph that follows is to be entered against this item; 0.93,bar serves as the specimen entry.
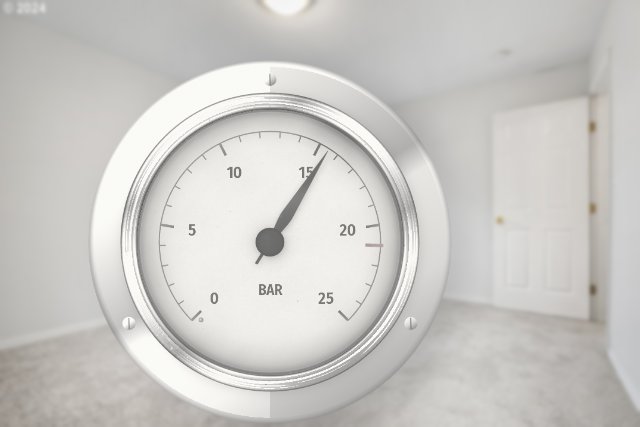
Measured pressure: 15.5,bar
